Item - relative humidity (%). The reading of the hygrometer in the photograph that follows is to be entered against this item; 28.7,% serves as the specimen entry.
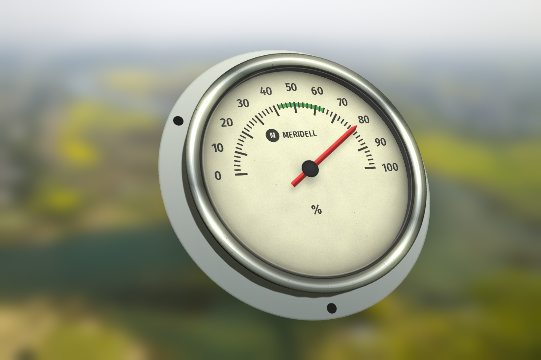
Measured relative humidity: 80,%
